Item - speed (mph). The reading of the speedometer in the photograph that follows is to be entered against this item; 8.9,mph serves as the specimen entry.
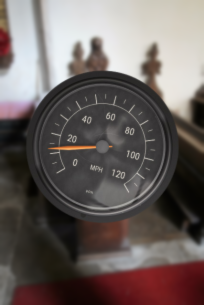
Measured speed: 12.5,mph
